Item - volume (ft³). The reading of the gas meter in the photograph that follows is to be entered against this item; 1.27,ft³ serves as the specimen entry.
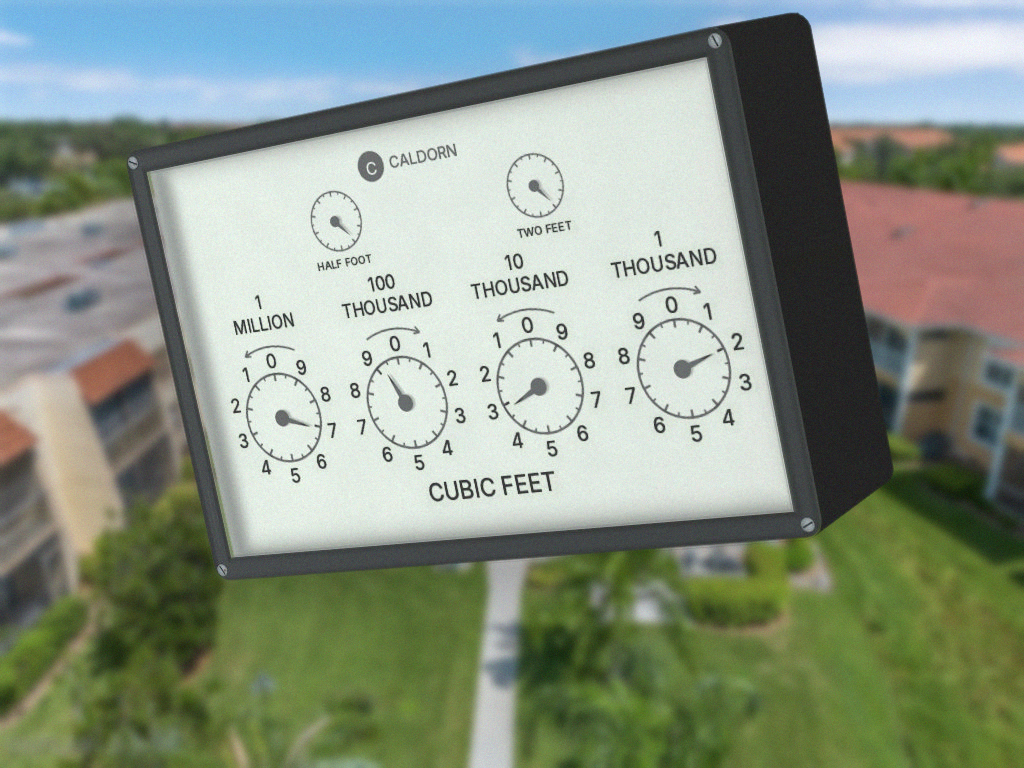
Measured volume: 693200,ft³
